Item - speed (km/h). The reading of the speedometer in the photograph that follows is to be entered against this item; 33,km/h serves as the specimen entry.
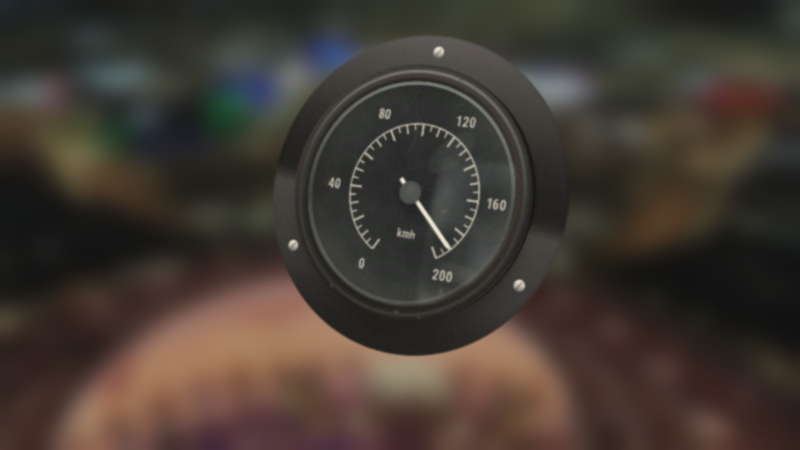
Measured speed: 190,km/h
